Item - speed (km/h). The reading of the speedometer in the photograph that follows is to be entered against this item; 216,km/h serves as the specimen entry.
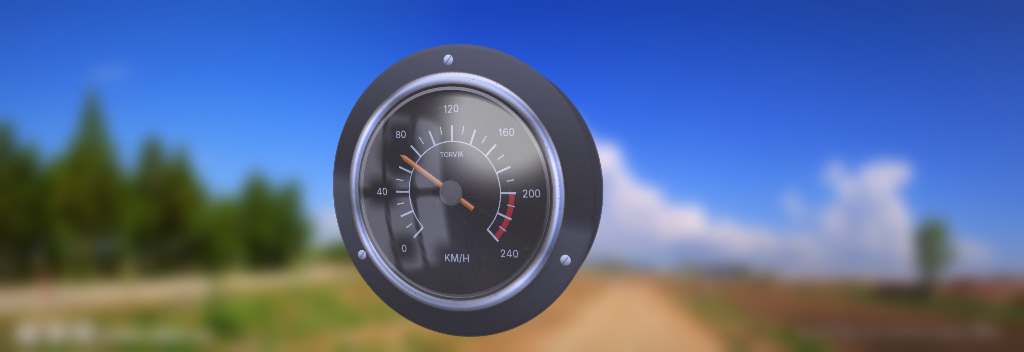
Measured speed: 70,km/h
